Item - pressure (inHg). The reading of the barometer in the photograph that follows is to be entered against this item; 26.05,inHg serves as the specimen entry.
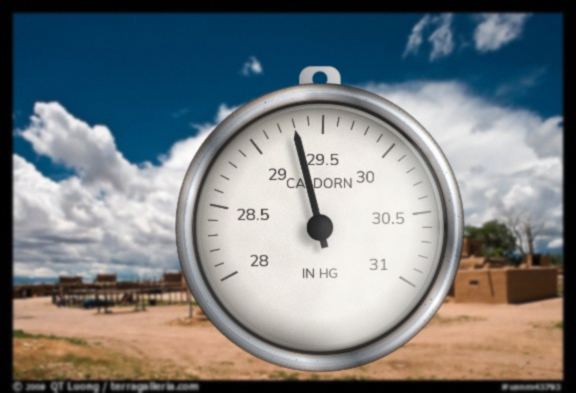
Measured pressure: 29.3,inHg
